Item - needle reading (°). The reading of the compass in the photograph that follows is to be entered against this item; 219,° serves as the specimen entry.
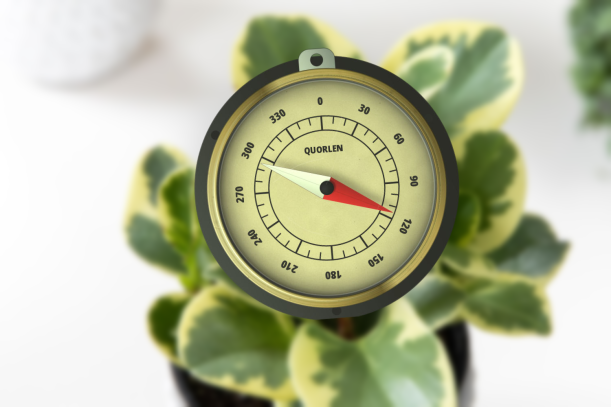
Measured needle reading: 115,°
